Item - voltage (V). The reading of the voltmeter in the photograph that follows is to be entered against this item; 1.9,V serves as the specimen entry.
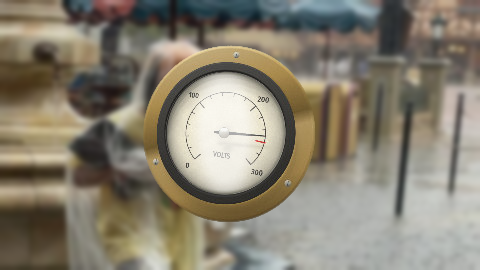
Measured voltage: 250,V
